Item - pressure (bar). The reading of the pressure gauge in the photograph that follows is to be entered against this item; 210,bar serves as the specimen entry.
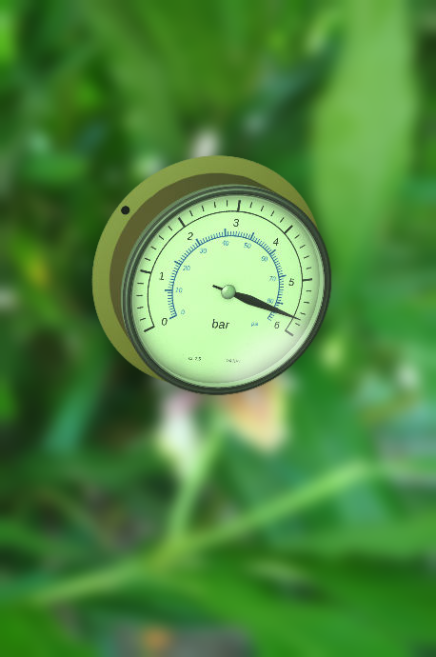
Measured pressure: 5.7,bar
